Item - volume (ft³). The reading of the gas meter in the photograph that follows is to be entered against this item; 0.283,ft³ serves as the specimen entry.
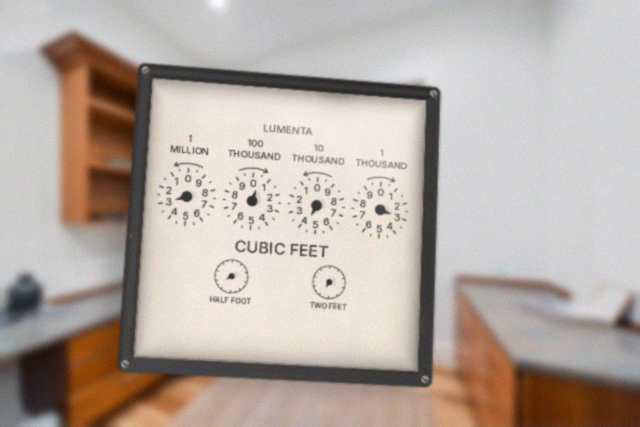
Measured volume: 304300,ft³
